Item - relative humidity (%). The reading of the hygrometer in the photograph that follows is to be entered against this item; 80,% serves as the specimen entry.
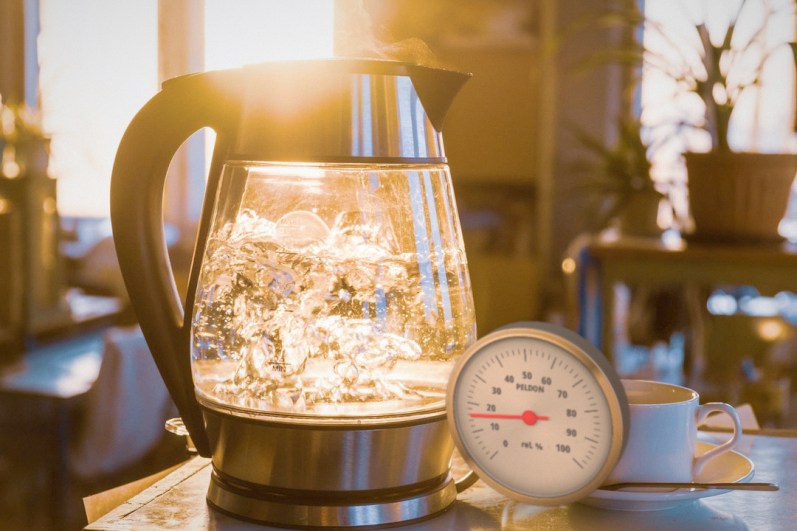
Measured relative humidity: 16,%
